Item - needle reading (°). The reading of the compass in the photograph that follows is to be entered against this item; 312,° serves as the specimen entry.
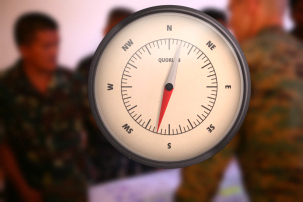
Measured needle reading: 195,°
